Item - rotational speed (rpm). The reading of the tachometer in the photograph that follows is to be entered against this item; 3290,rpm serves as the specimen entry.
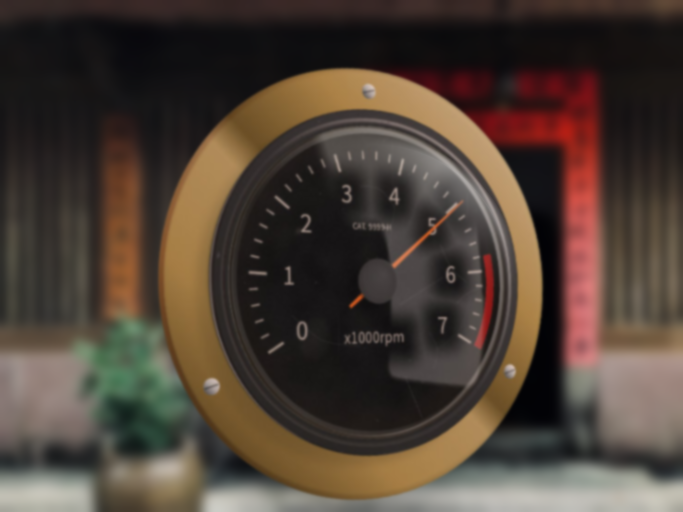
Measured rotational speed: 5000,rpm
